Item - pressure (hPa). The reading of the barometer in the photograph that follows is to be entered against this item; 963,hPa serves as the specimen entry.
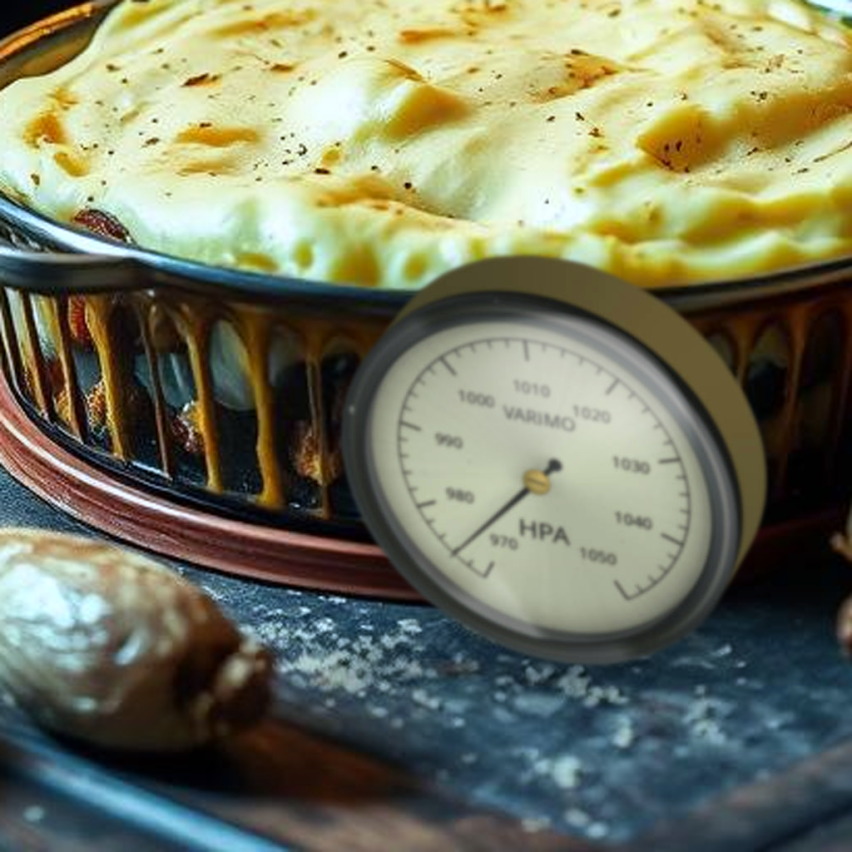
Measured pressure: 974,hPa
